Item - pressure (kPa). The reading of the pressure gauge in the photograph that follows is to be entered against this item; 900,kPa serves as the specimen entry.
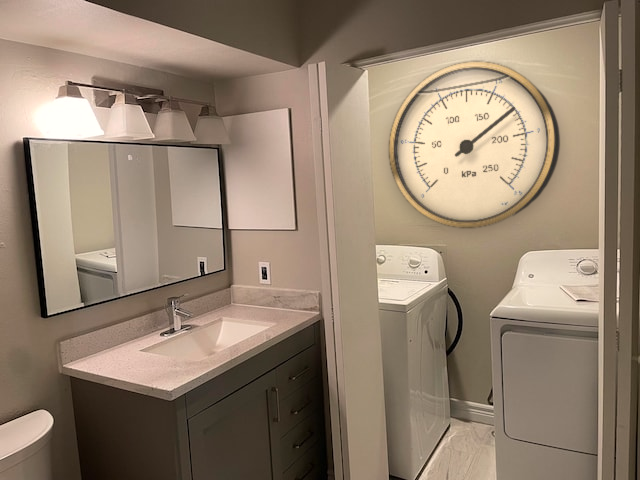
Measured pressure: 175,kPa
